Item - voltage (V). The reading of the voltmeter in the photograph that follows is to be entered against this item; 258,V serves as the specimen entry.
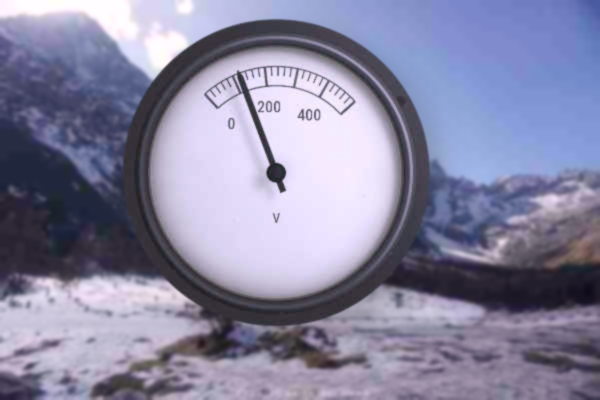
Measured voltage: 120,V
